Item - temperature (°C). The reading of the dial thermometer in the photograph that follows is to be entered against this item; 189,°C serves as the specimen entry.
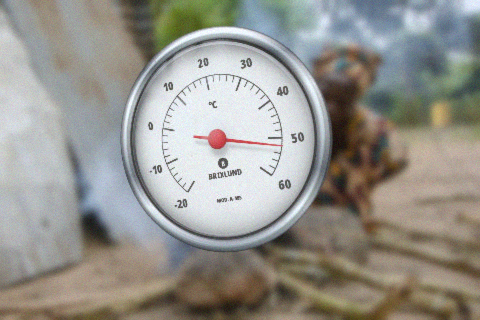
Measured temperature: 52,°C
